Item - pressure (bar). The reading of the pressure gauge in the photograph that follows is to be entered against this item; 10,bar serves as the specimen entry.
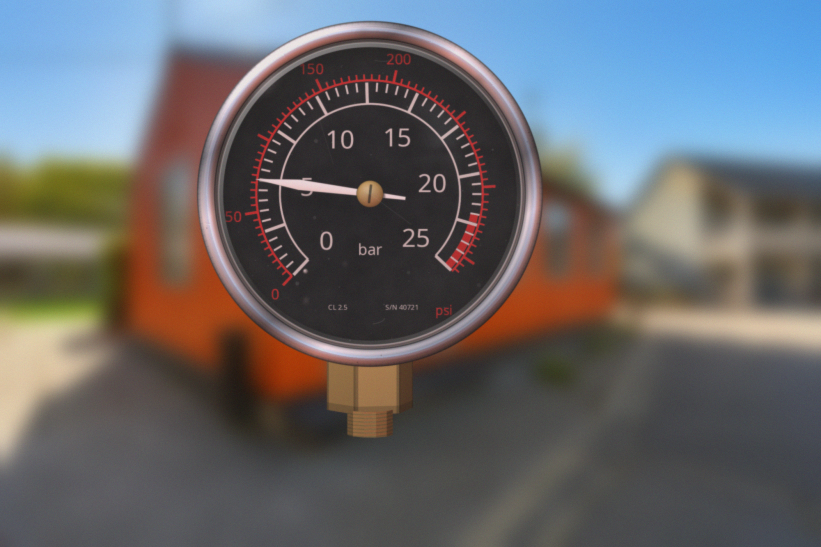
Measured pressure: 5,bar
